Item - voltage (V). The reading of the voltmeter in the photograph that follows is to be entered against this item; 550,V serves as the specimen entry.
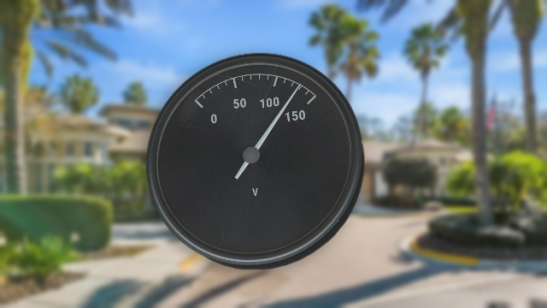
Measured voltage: 130,V
